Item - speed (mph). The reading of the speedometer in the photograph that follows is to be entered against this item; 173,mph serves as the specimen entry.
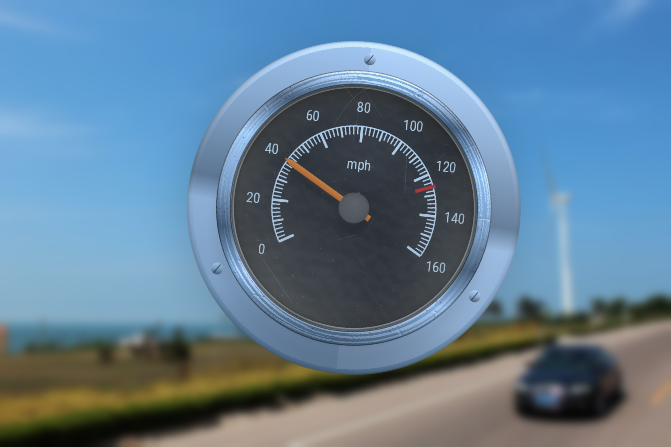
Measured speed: 40,mph
